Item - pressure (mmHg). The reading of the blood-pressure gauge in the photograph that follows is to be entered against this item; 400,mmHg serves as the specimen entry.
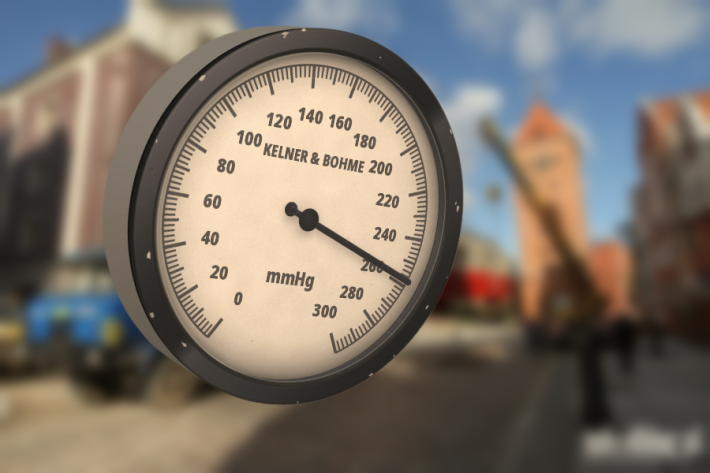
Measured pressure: 258,mmHg
